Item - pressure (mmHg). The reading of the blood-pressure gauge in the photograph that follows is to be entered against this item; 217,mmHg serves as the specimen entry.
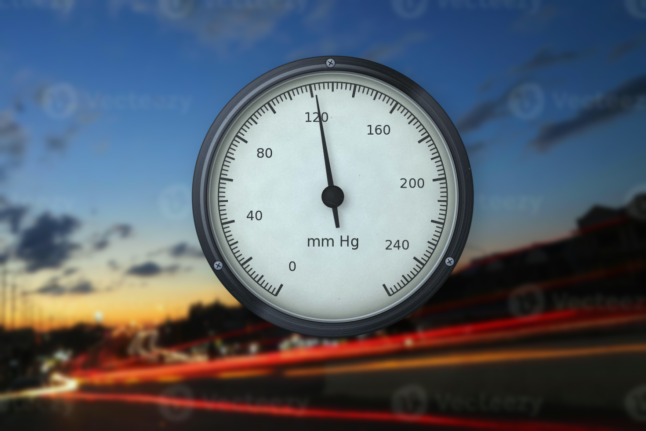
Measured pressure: 122,mmHg
